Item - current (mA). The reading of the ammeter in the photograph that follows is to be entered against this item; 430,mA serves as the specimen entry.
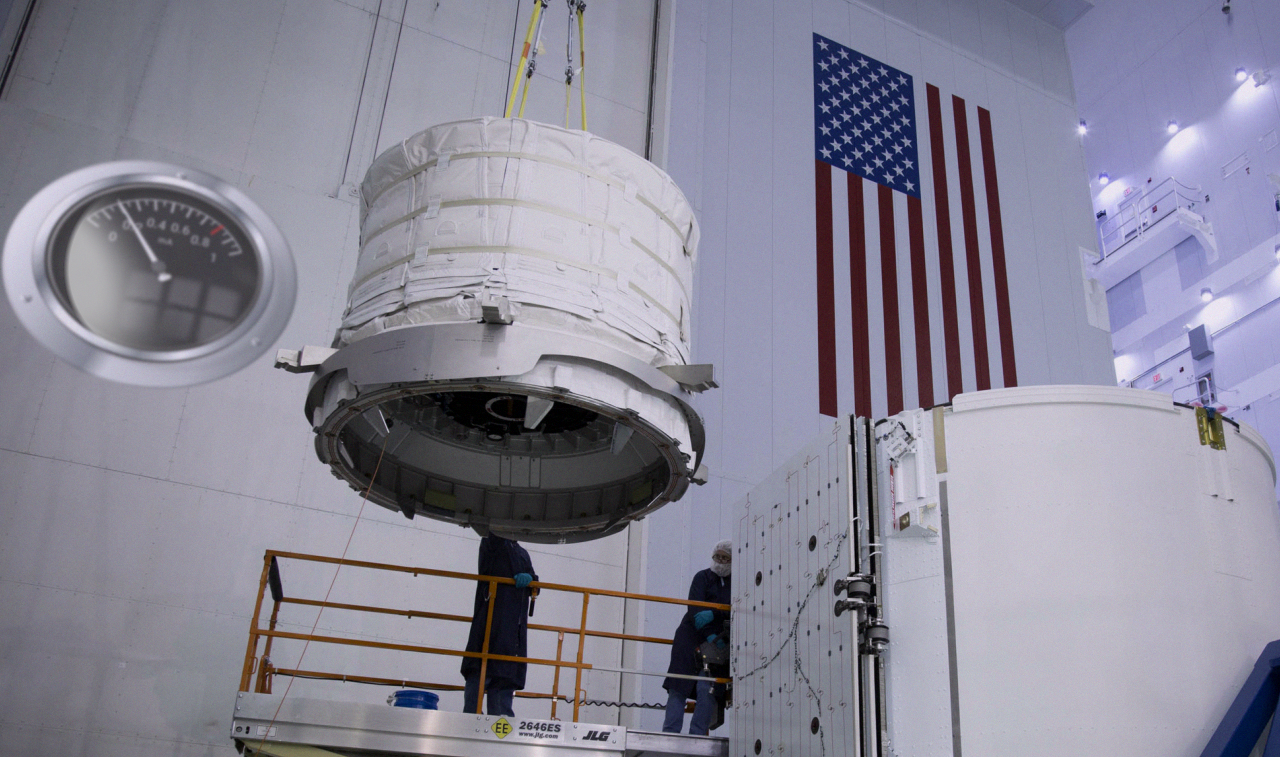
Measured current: 0.2,mA
